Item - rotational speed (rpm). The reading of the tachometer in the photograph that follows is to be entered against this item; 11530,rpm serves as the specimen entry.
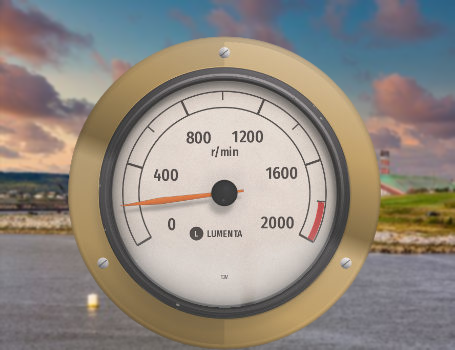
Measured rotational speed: 200,rpm
